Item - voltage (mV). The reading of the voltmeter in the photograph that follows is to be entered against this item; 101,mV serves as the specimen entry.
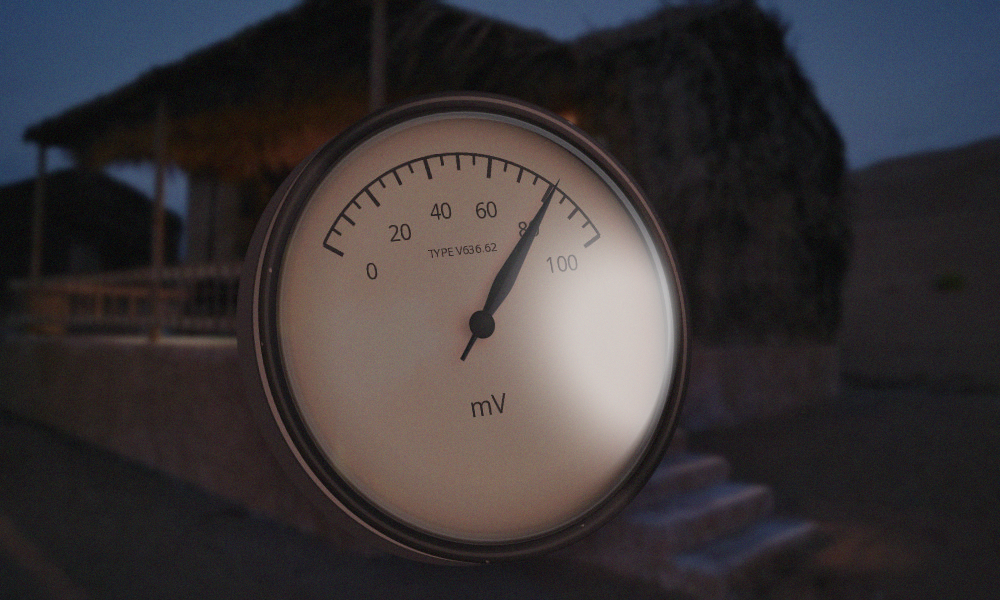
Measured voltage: 80,mV
